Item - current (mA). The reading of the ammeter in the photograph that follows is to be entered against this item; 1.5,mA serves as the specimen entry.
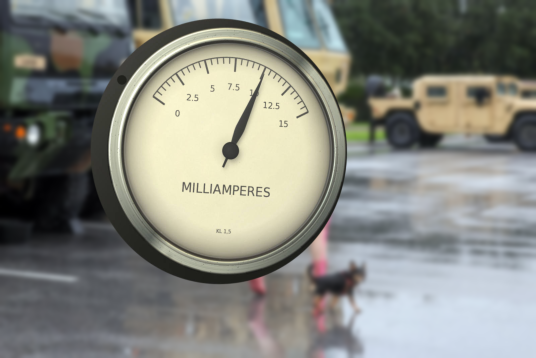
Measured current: 10,mA
